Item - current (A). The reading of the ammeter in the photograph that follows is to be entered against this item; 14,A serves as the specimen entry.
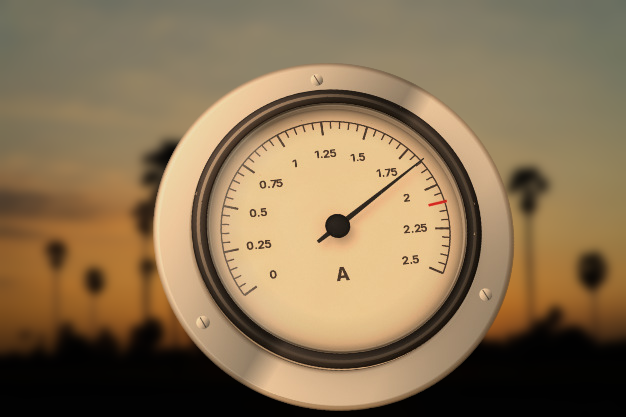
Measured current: 1.85,A
